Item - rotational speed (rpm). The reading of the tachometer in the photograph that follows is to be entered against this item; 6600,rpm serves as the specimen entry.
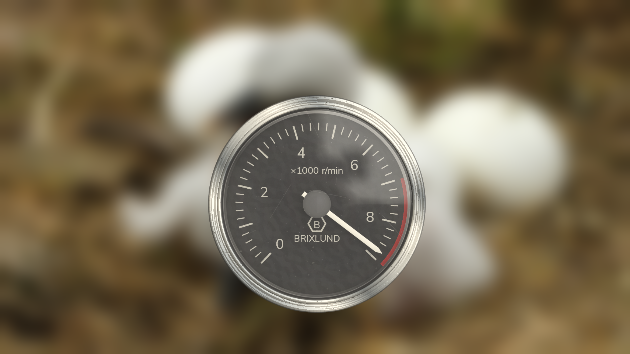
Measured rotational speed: 8800,rpm
